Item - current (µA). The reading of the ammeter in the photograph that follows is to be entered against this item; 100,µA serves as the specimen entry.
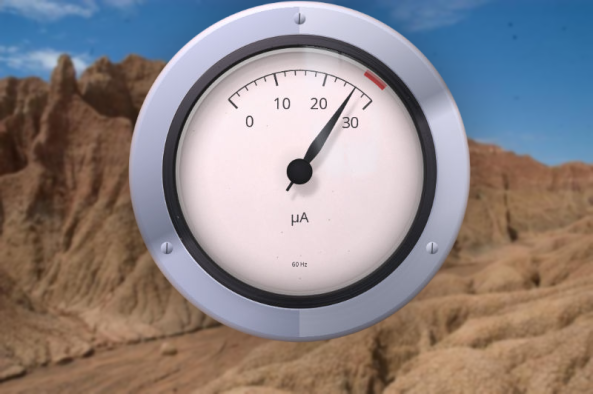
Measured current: 26,µA
